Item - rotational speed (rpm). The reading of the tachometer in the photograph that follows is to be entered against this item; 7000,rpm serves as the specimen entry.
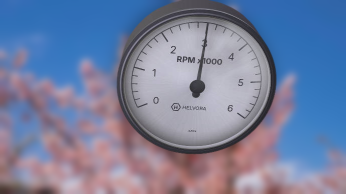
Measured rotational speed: 3000,rpm
